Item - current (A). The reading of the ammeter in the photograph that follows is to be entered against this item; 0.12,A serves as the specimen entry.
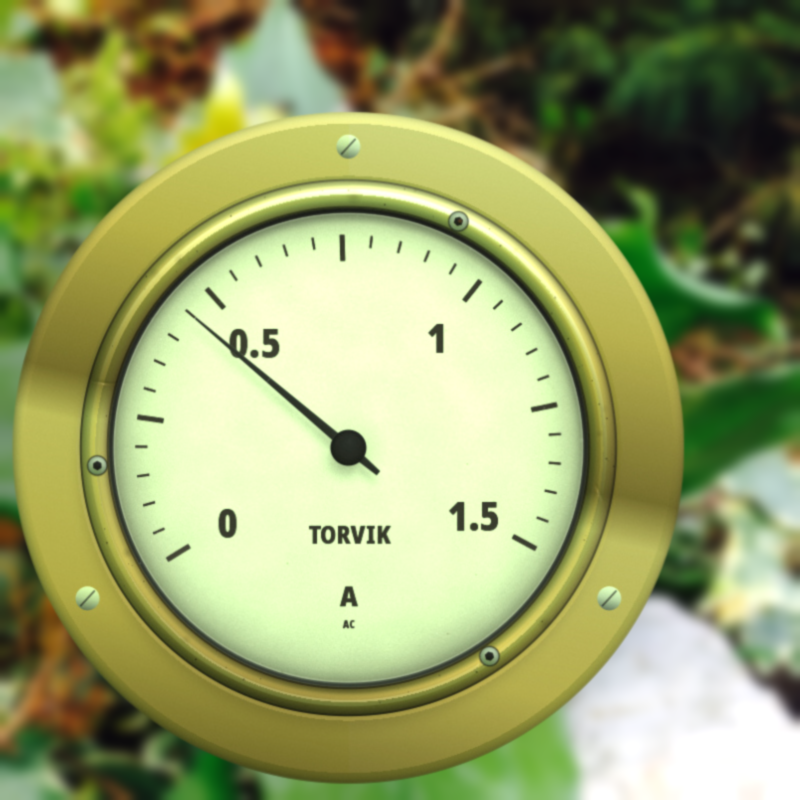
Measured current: 0.45,A
